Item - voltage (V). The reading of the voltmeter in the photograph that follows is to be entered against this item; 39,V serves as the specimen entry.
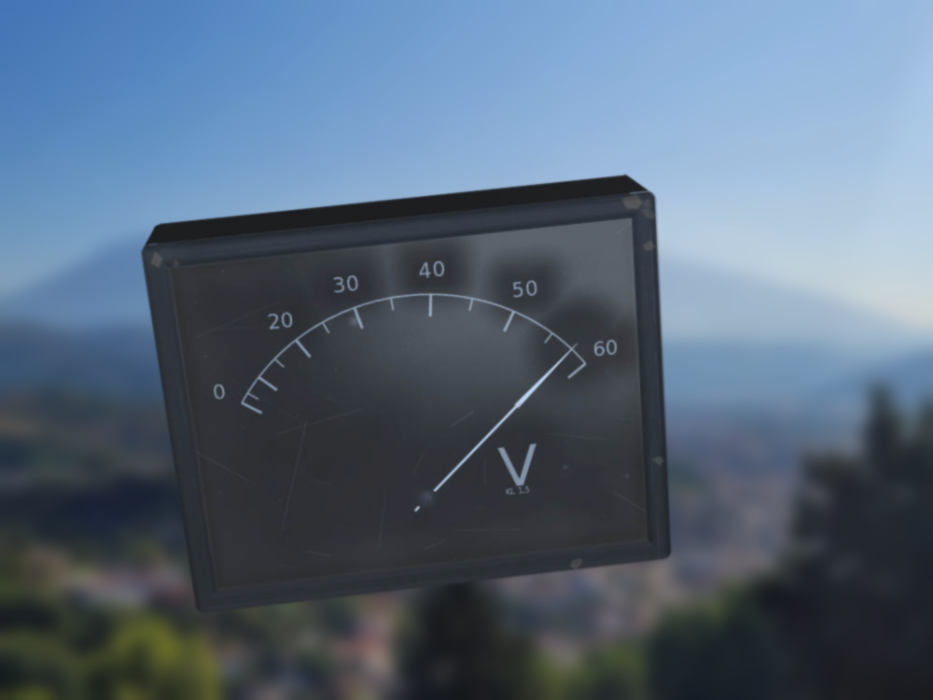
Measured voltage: 57.5,V
